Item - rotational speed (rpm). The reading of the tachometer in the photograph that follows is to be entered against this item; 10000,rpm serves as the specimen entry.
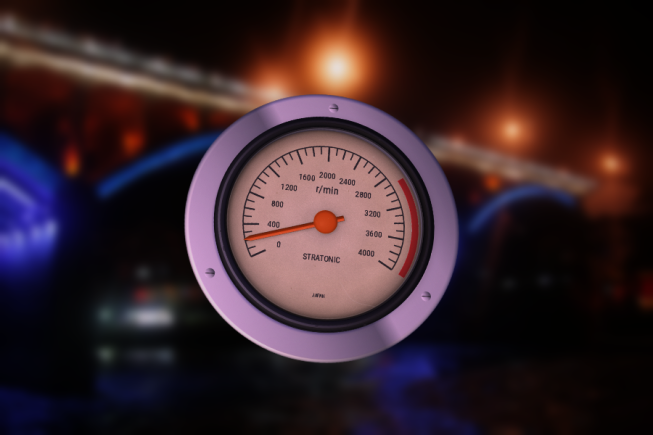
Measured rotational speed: 200,rpm
